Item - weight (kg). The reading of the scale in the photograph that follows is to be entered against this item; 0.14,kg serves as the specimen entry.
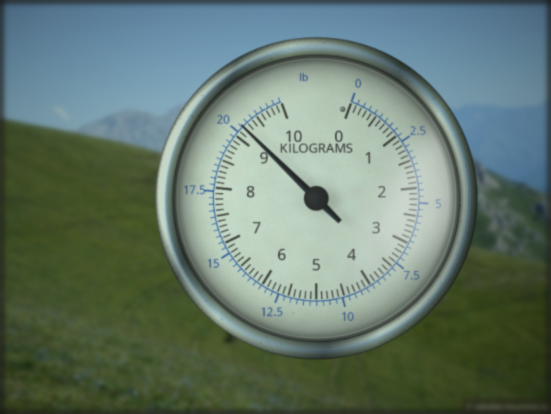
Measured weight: 9.2,kg
